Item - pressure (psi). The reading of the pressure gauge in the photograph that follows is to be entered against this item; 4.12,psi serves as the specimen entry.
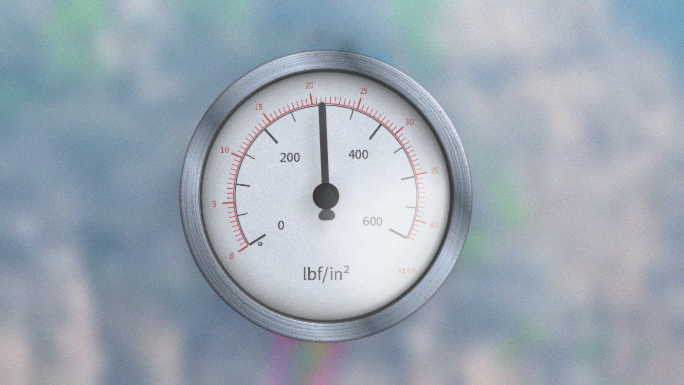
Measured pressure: 300,psi
